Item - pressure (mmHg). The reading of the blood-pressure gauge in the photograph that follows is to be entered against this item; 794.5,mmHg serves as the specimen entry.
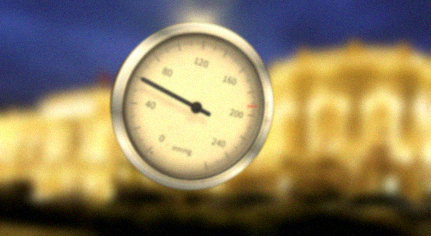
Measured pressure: 60,mmHg
